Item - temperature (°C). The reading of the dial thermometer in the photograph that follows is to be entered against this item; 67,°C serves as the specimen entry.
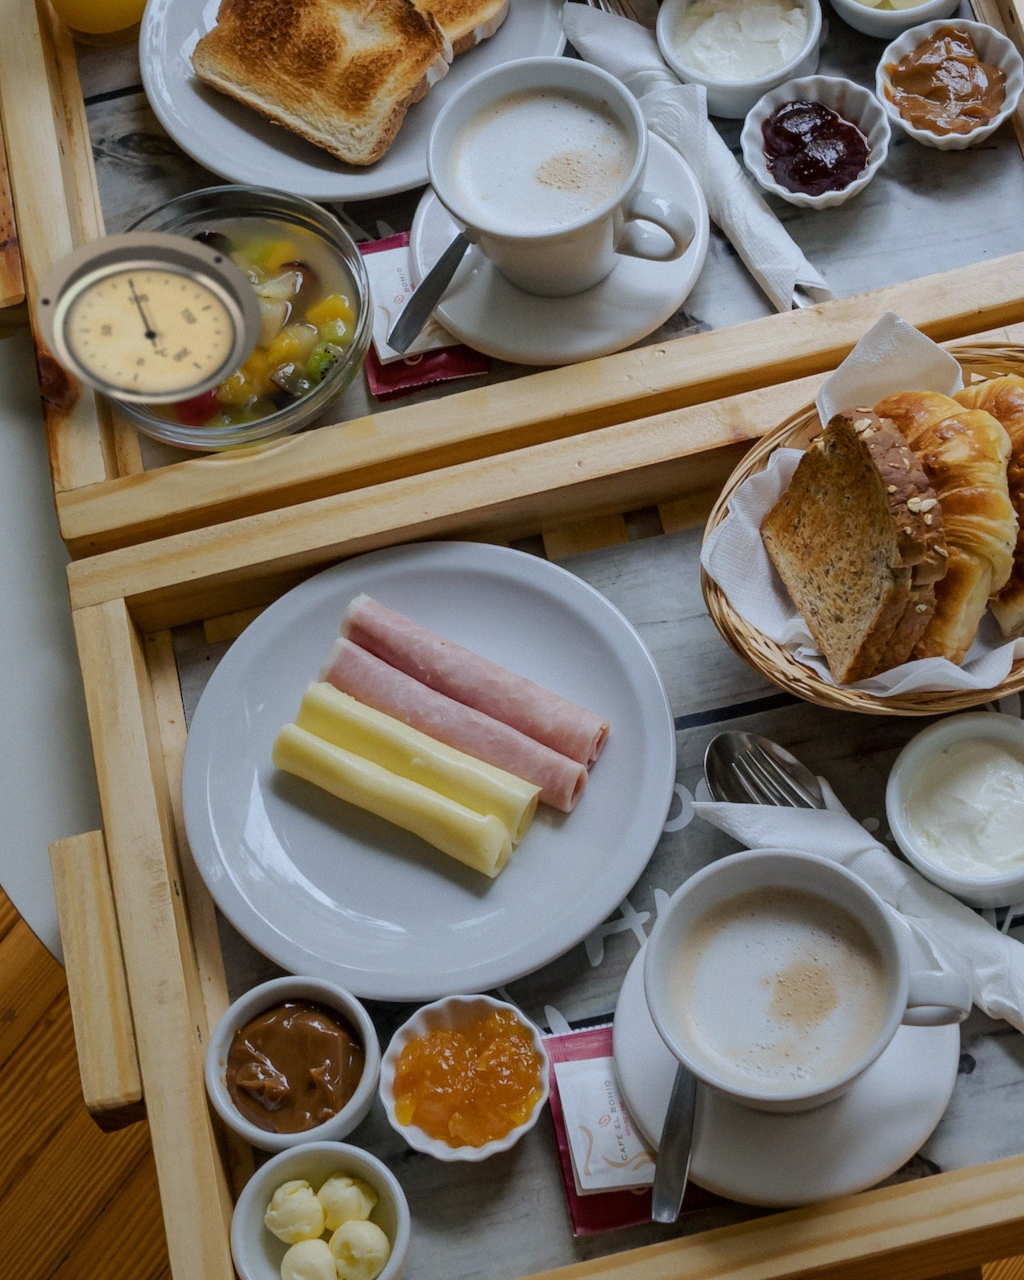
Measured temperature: 100,°C
